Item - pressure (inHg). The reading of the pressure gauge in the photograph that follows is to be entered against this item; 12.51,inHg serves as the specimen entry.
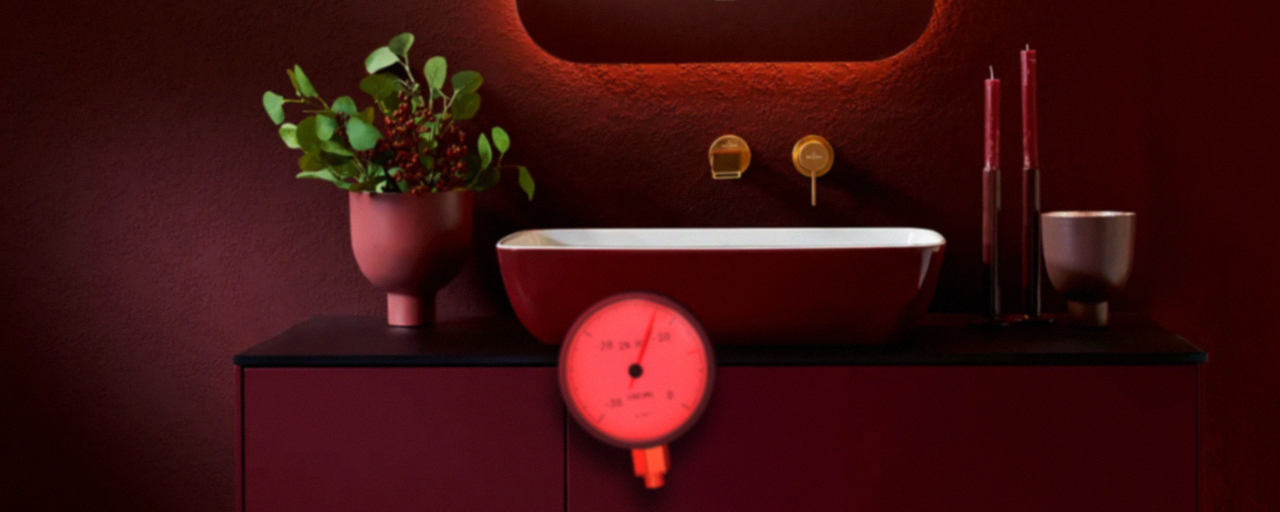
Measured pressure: -12,inHg
